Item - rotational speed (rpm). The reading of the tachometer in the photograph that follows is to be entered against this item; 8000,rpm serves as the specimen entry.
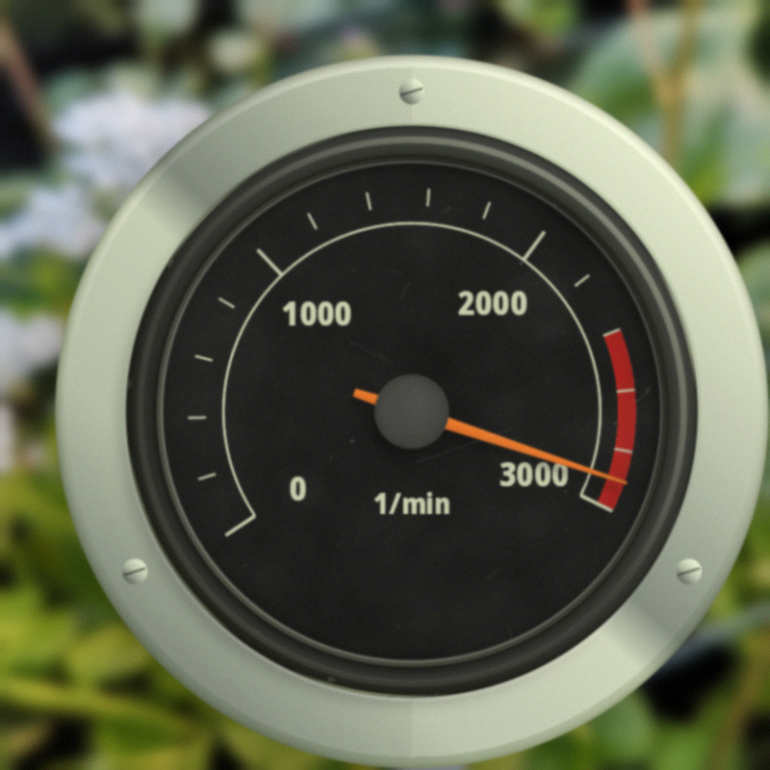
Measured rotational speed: 2900,rpm
